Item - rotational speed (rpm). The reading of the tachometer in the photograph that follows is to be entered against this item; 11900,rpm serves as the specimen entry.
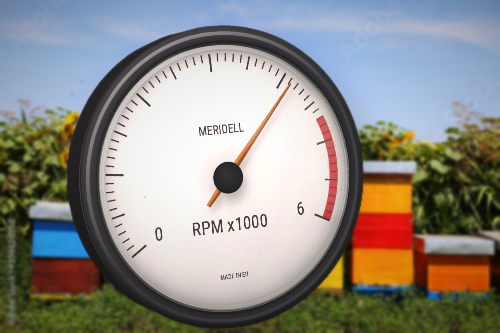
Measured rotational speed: 4100,rpm
